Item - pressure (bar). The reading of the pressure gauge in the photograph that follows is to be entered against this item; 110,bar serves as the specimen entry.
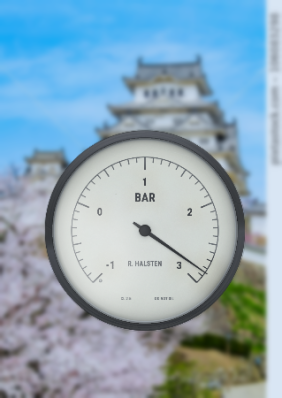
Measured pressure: 2.85,bar
